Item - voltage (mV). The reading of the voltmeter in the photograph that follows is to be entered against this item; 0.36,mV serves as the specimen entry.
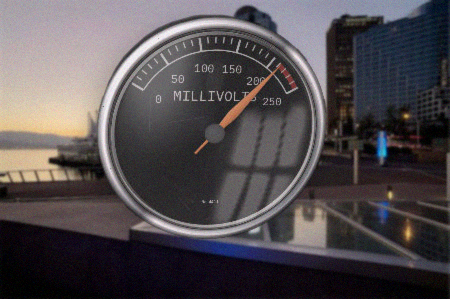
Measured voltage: 210,mV
